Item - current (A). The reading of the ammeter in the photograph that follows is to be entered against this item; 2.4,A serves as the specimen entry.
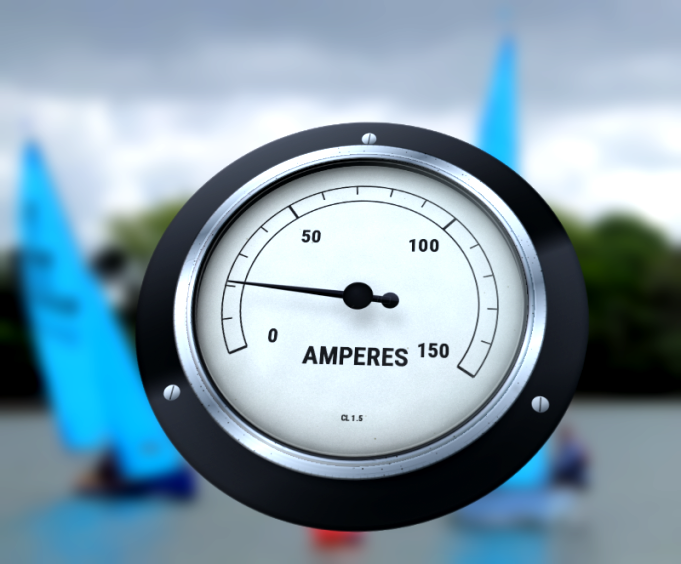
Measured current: 20,A
